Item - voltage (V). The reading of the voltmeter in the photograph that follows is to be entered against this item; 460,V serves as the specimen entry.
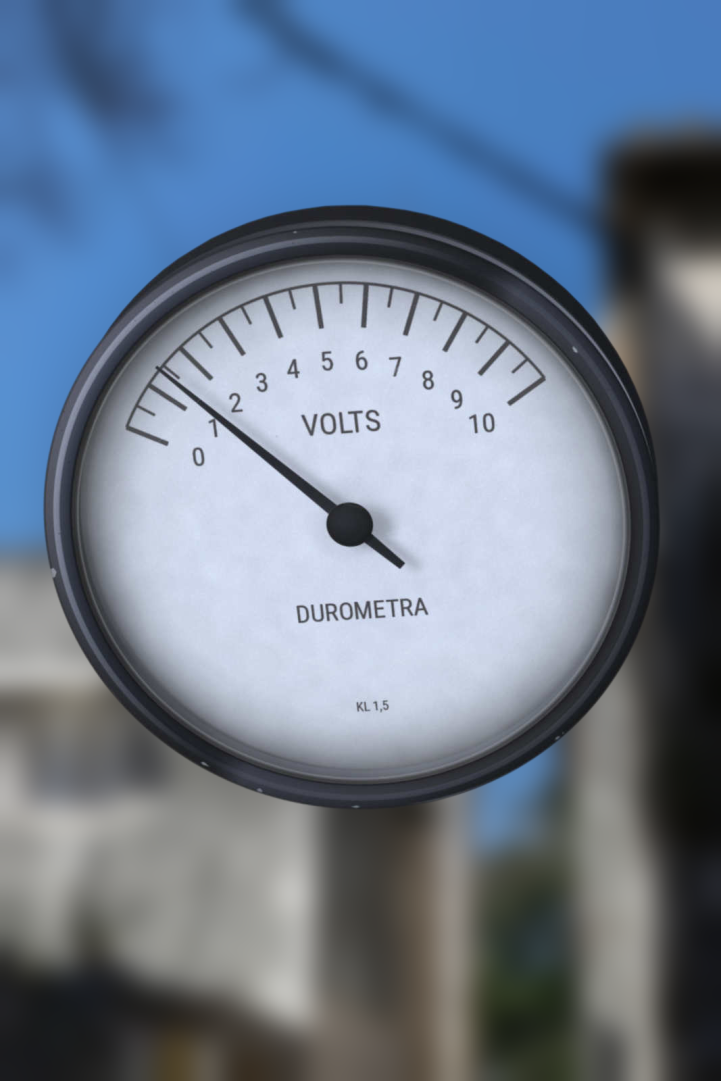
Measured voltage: 1.5,V
